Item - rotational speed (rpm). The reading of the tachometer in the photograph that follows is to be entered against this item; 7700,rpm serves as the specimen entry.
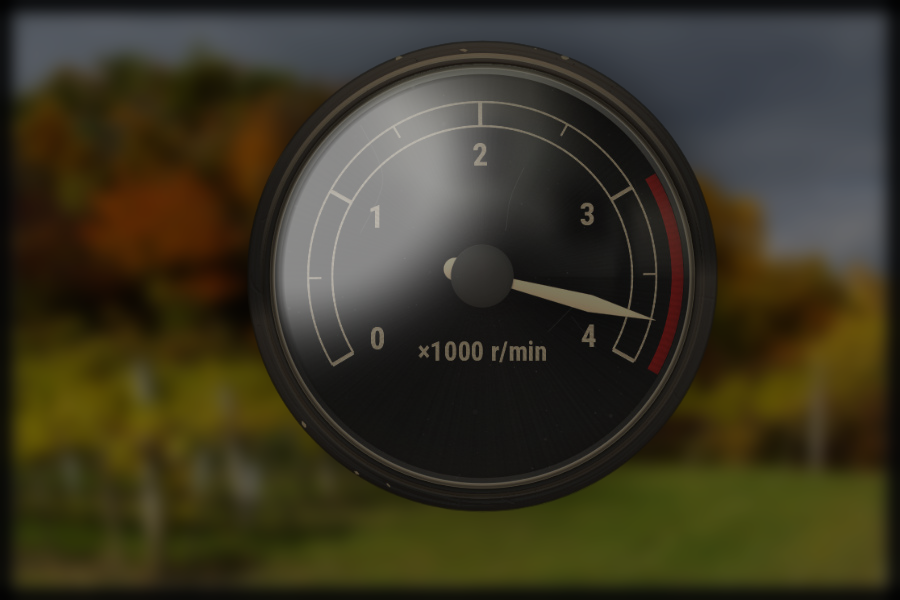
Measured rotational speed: 3750,rpm
